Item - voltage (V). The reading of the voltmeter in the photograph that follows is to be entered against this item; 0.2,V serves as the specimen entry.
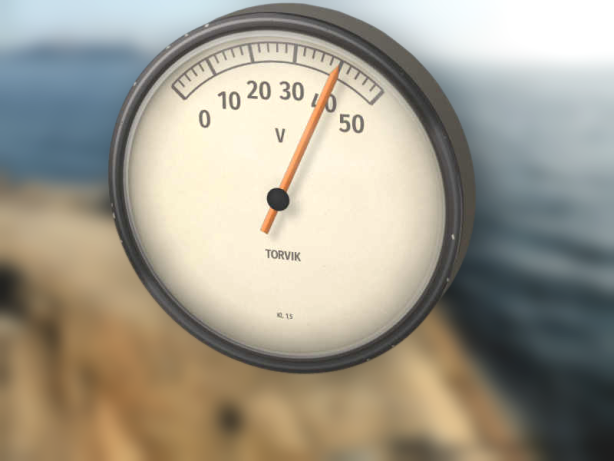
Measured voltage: 40,V
